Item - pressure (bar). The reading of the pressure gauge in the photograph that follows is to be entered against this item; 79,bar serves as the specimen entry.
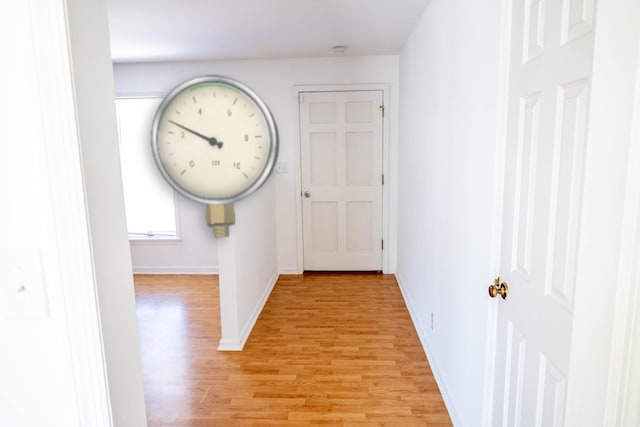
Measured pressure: 2.5,bar
